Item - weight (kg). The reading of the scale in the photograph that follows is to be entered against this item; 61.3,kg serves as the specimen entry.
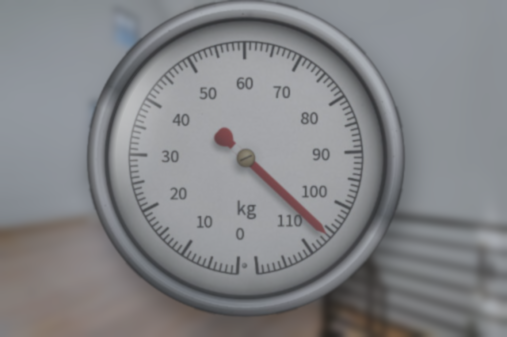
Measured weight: 106,kg
